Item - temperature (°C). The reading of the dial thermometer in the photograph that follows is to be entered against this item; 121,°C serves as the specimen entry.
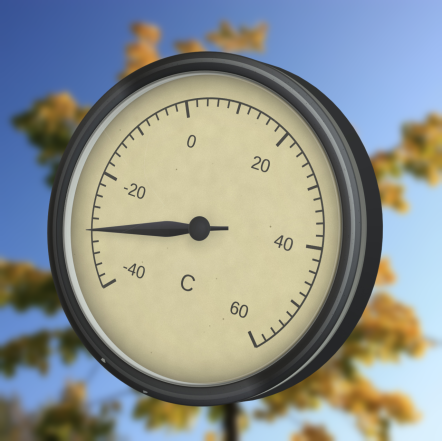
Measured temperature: -30,°C
